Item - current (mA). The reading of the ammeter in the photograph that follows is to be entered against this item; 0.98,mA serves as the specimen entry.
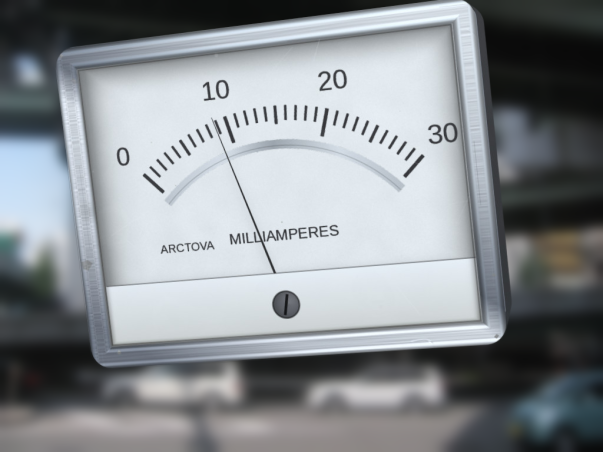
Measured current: 9,mA
